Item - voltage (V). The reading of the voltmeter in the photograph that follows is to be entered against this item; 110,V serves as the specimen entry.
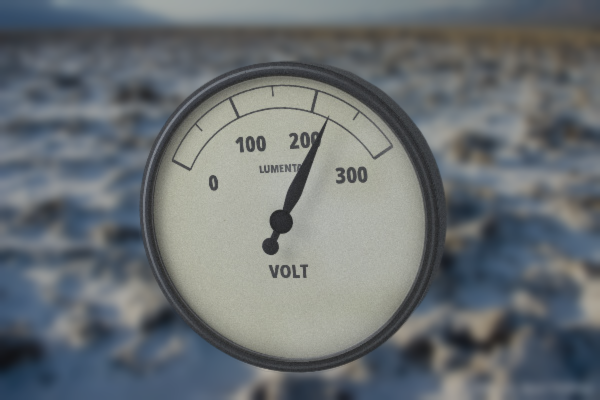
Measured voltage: 225,V
